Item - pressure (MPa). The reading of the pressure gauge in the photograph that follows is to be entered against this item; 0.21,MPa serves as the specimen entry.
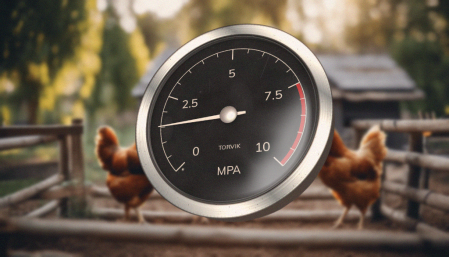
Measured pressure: 1.5,MPa
